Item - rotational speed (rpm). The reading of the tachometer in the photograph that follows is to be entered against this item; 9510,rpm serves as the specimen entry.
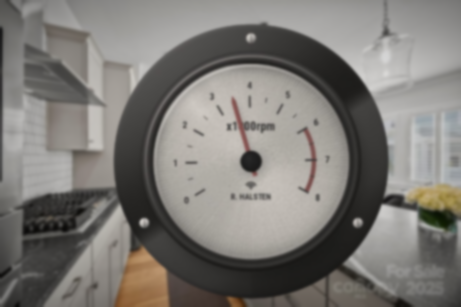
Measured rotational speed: 3500,rpm
